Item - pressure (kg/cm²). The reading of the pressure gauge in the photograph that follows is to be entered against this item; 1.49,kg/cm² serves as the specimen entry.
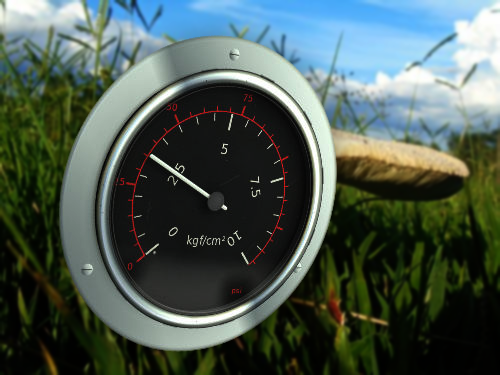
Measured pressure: 2.5,kg/cm²
